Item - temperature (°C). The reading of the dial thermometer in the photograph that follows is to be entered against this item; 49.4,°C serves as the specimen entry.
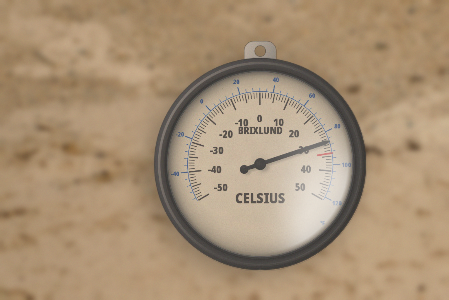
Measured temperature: 30,°C
